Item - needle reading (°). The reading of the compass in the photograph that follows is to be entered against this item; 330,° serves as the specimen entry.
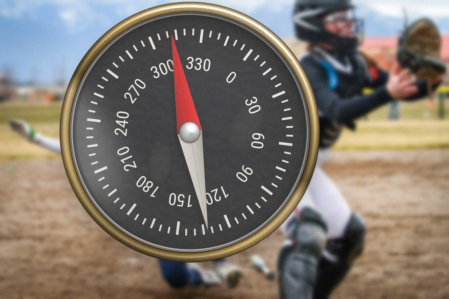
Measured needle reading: 312.5,°
